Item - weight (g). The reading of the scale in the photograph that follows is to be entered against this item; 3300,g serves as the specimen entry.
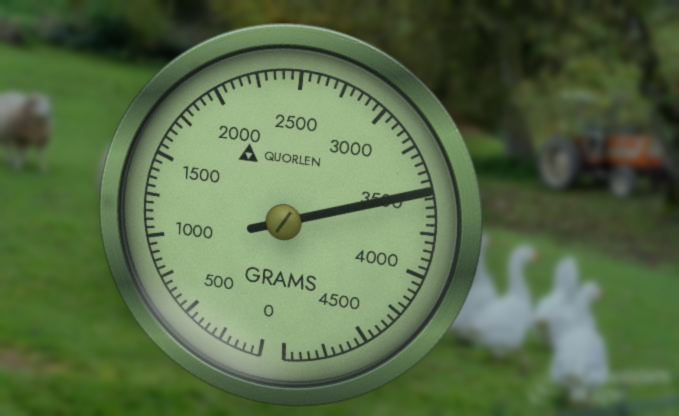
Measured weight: 3500,g
